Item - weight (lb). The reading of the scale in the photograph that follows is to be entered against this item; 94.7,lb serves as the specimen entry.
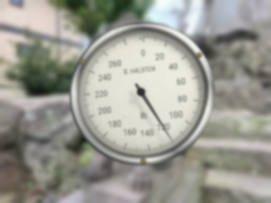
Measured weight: 120,lb
